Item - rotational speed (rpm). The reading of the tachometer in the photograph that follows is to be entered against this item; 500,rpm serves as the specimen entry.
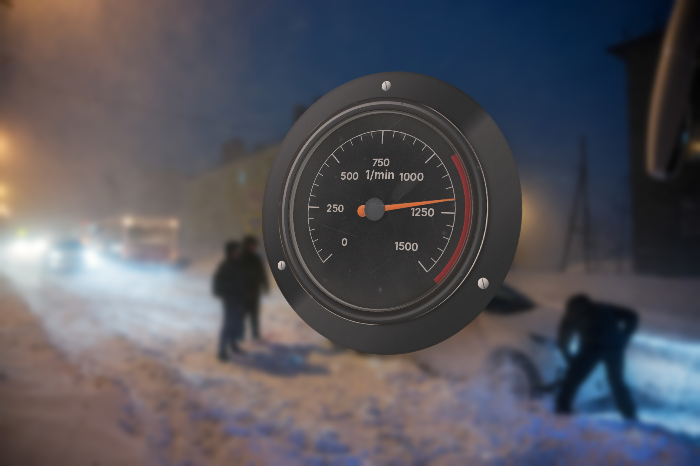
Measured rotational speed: 1200,rpm
